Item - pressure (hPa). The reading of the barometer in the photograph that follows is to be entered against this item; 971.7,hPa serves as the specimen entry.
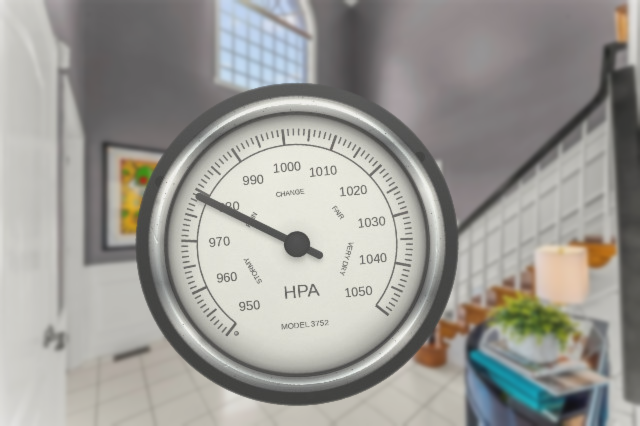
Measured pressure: 979,hPa
